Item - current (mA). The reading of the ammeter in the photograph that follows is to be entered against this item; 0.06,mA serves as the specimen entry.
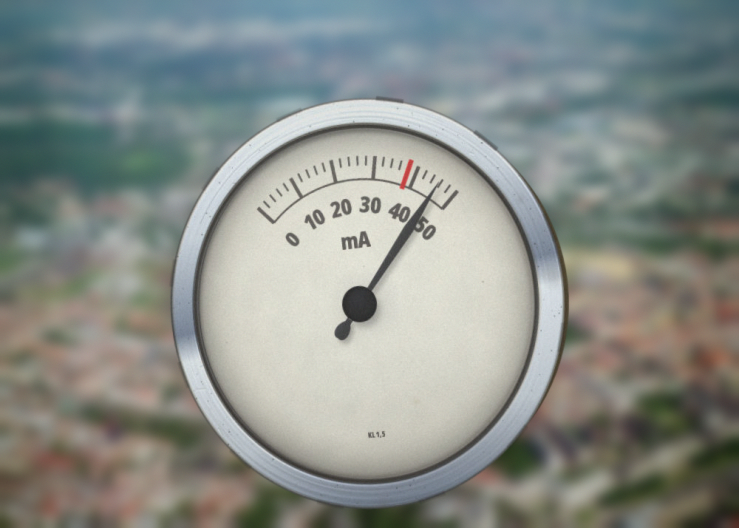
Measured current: 46,mA
